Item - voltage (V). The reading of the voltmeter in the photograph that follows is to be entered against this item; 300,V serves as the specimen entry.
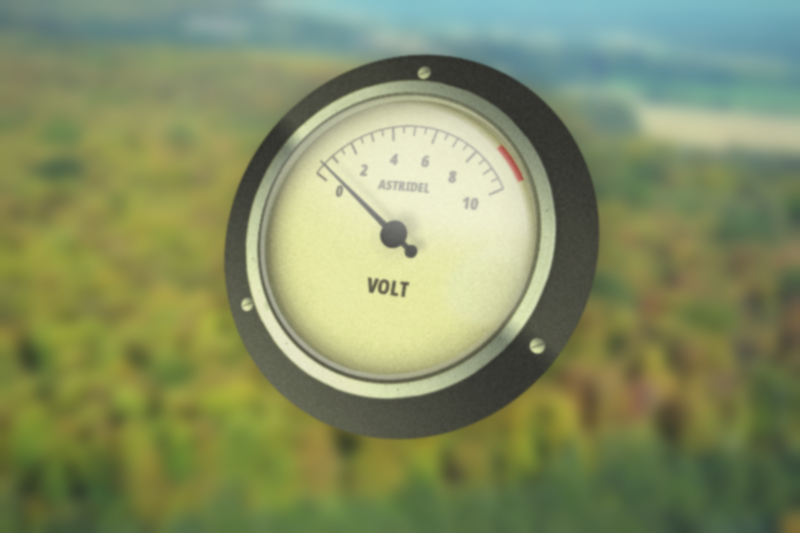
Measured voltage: 0.5,V
